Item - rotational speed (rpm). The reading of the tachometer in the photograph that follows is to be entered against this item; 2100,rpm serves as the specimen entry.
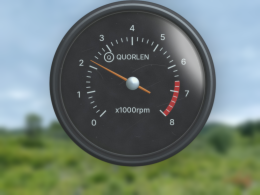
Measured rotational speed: 2200,rpm
